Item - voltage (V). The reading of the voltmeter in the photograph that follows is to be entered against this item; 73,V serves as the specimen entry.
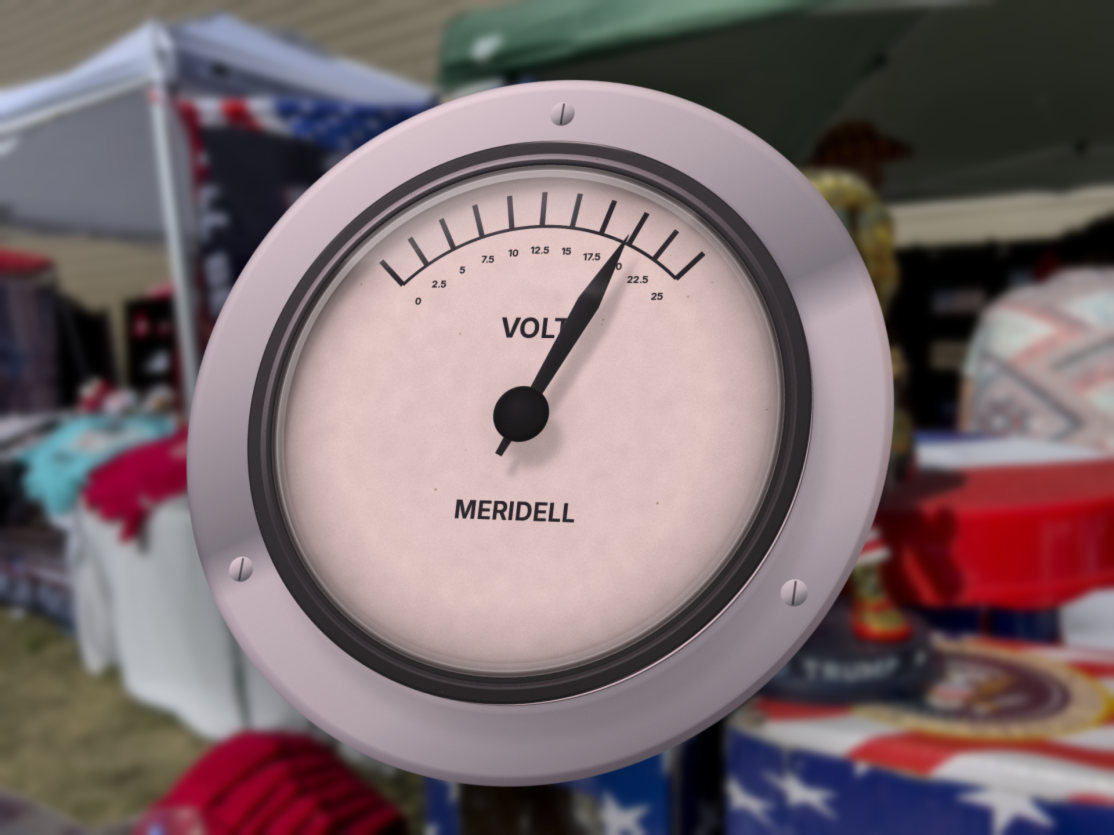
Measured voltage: 20,V
